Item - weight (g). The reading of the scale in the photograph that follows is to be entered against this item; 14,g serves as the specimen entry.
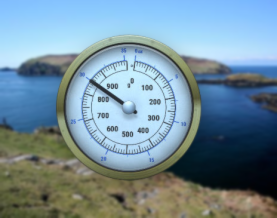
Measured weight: 850,g
